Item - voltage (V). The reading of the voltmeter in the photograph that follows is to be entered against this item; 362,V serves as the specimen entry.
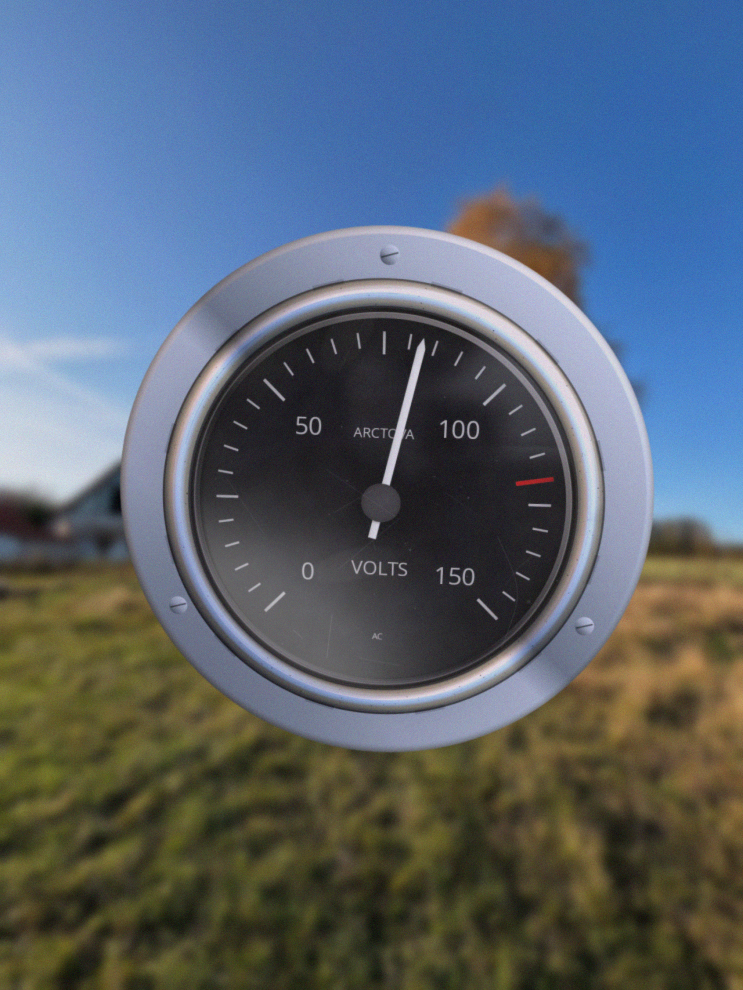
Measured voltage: 82.5,V
